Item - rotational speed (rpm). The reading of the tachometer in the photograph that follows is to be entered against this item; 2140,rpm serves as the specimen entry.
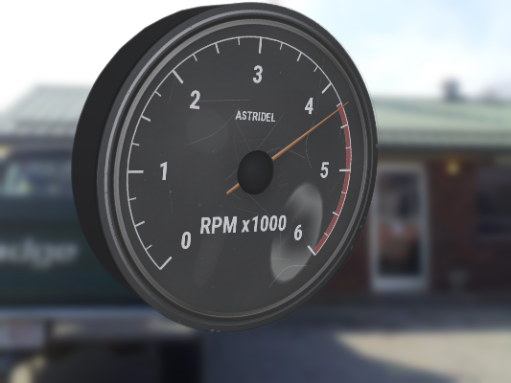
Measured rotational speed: 4250,rpm
